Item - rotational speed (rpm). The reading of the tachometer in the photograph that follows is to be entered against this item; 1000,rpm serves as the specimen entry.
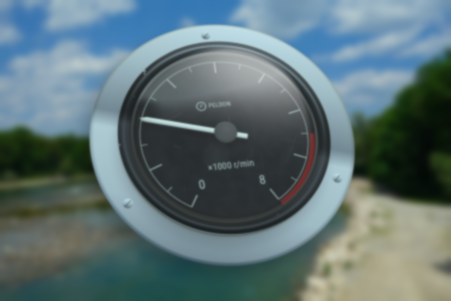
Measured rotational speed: 2000,rpm
